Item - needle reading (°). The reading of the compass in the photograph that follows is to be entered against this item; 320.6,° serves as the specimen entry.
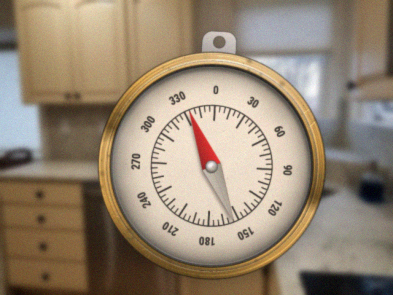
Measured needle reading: 335,°
